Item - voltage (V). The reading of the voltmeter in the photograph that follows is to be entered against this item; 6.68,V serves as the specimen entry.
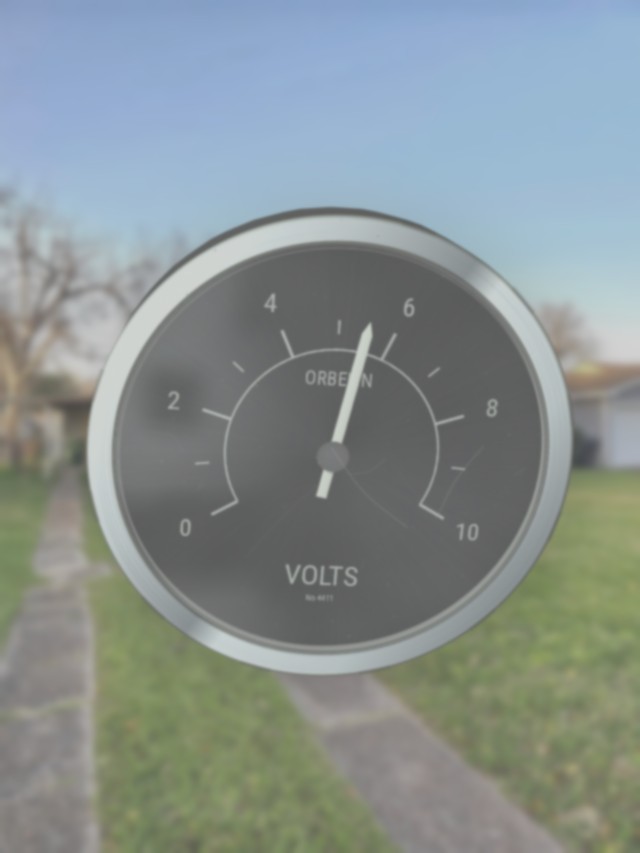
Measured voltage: 5.5,V
